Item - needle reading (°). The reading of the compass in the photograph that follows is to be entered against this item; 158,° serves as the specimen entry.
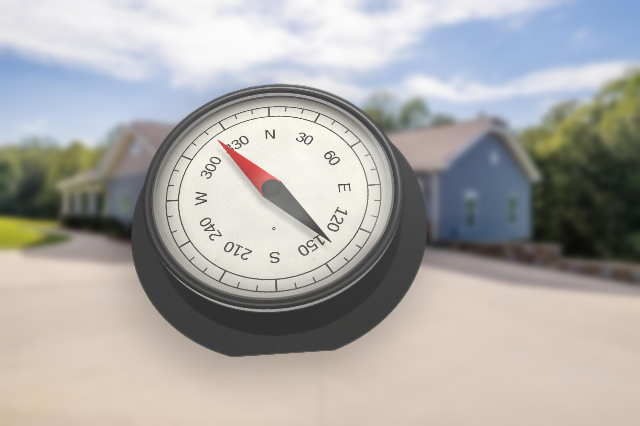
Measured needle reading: 320,°
